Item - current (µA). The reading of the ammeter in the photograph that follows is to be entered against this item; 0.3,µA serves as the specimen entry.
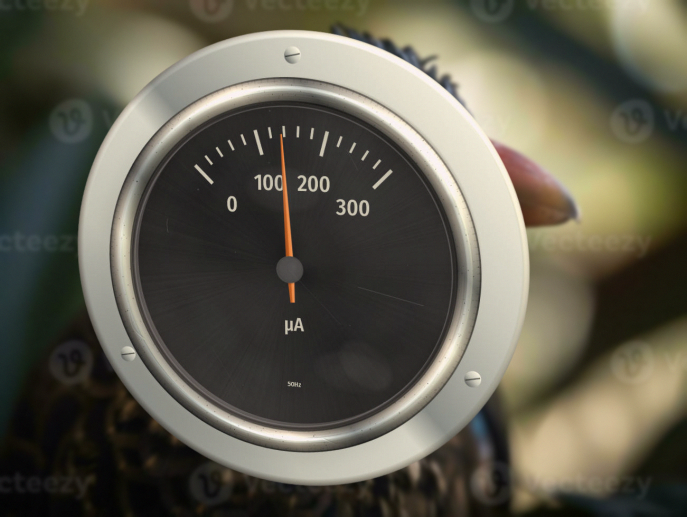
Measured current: 140,µA
